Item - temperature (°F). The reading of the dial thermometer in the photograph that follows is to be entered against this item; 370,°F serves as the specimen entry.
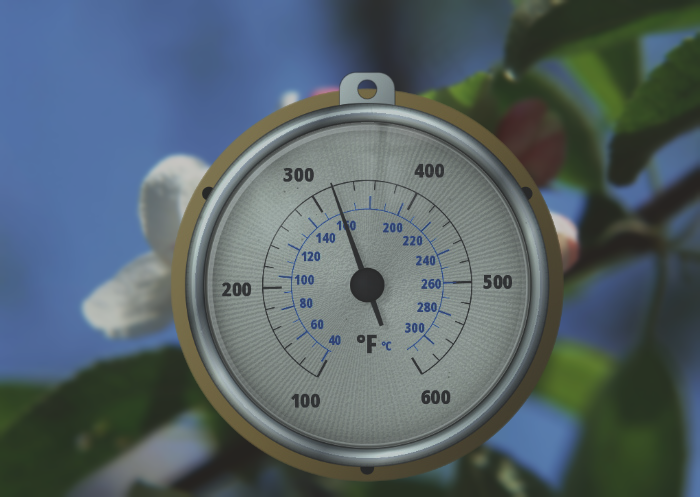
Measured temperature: 320,°F
